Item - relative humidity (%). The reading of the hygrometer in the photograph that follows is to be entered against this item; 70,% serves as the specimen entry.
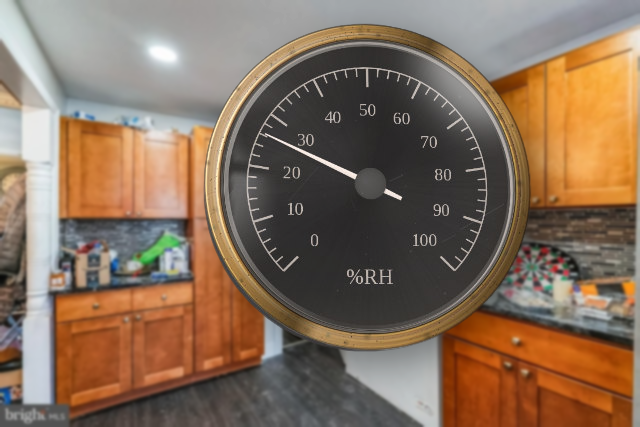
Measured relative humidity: 26,%
